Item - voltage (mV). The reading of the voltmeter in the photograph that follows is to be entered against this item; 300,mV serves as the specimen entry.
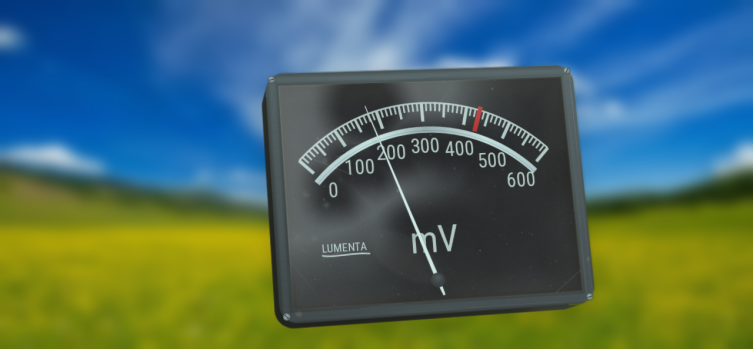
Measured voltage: 180,mV
